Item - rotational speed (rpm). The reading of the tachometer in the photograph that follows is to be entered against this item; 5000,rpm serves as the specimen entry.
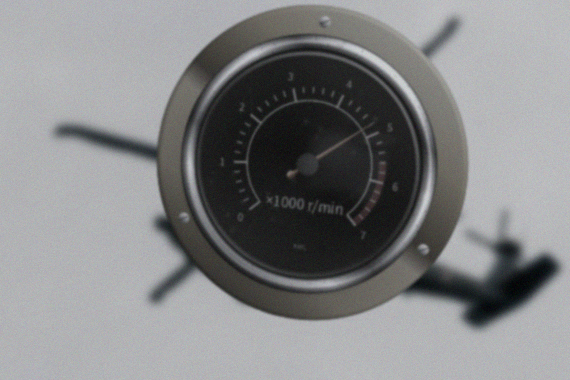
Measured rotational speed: 4800,rpm
